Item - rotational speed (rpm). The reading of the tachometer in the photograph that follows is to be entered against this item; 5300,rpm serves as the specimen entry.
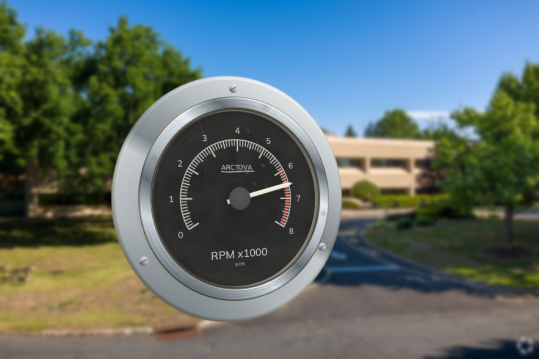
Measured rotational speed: 6500,rpm
